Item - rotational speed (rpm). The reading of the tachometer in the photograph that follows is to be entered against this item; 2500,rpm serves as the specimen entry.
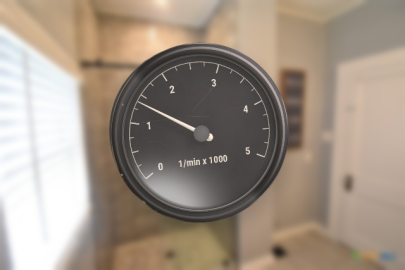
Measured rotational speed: 1375,rpm
